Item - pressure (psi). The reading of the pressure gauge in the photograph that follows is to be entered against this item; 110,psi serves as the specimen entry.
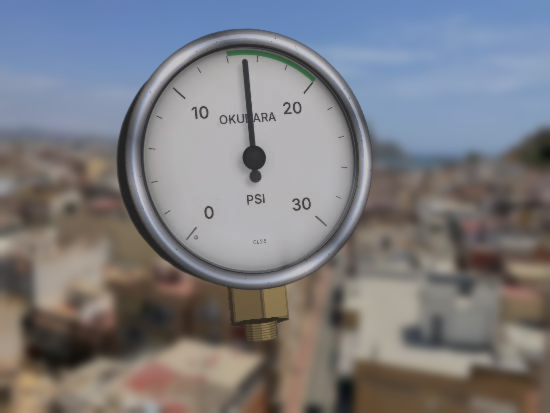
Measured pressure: 15,psi
